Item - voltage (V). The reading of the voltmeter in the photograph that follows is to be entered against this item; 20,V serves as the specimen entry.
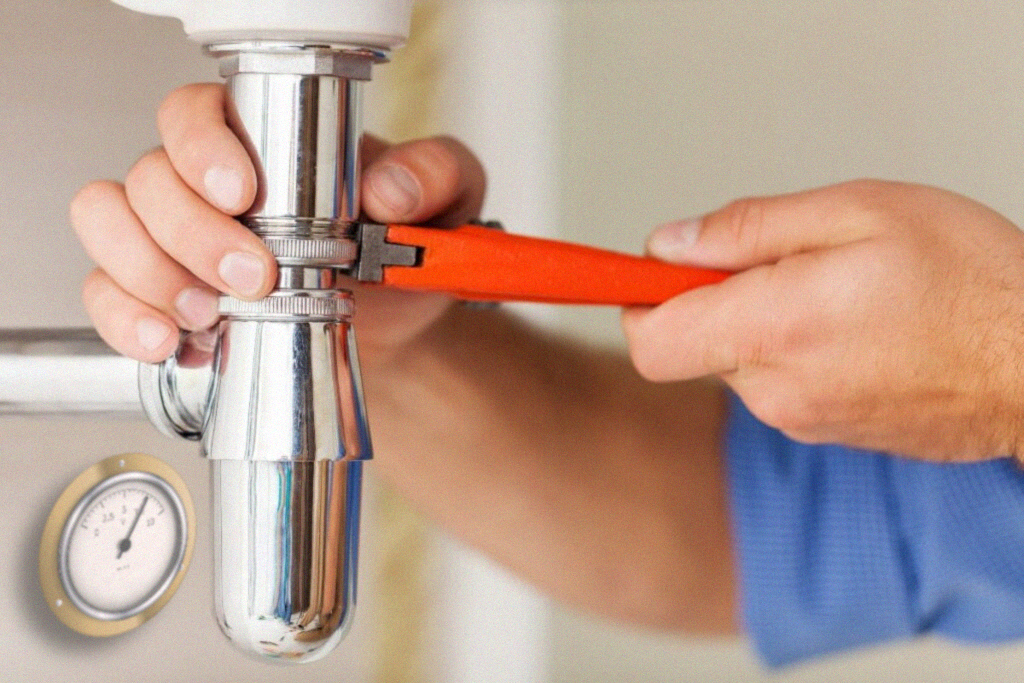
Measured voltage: 7.5,V
